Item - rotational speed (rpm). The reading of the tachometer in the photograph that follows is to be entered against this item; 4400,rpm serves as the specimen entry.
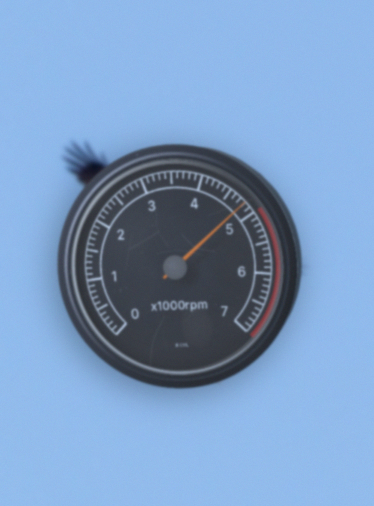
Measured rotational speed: 4800,rpm
